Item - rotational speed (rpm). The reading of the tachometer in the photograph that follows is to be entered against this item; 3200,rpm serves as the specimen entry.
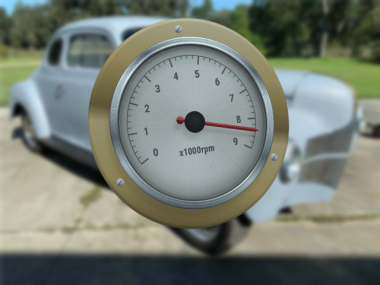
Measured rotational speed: 8400,rpm
